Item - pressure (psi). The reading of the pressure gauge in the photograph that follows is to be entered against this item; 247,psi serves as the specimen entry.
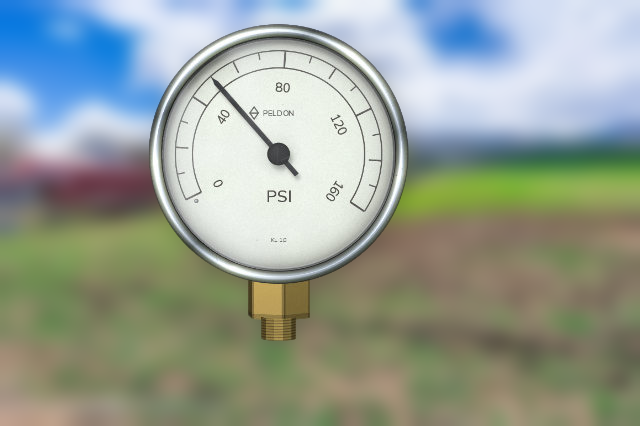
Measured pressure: 50,psi
